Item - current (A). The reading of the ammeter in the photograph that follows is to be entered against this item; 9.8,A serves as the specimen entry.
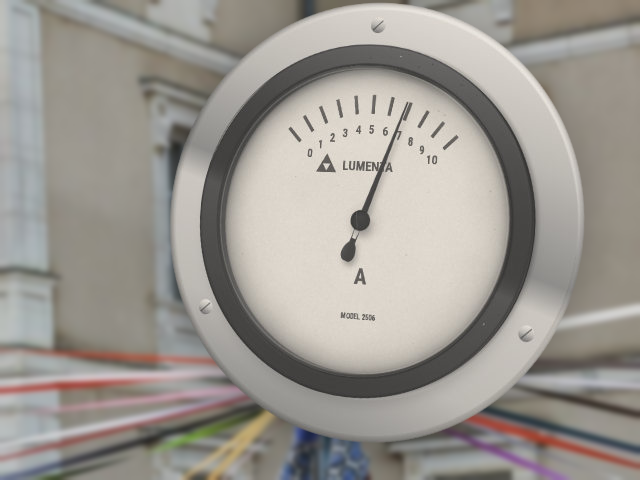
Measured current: 7,A
